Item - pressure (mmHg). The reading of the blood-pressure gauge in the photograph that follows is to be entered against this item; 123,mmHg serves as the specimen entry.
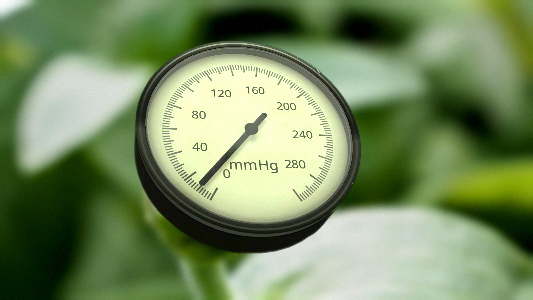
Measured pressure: 10,mmHg
